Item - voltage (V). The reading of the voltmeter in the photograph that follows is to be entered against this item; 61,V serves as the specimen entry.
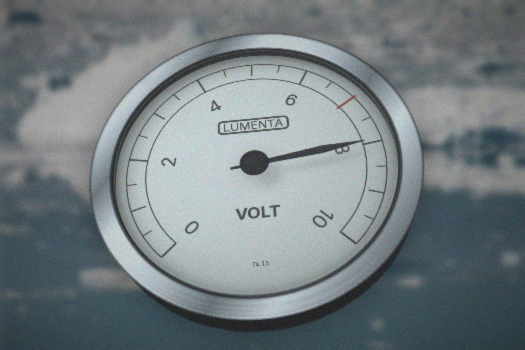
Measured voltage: 8,V
